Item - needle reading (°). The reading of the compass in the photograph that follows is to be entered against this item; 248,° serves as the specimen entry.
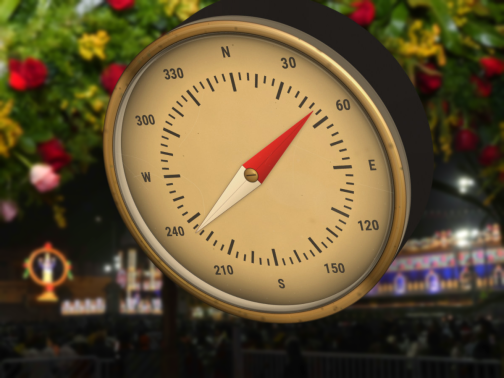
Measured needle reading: 52.5,°
